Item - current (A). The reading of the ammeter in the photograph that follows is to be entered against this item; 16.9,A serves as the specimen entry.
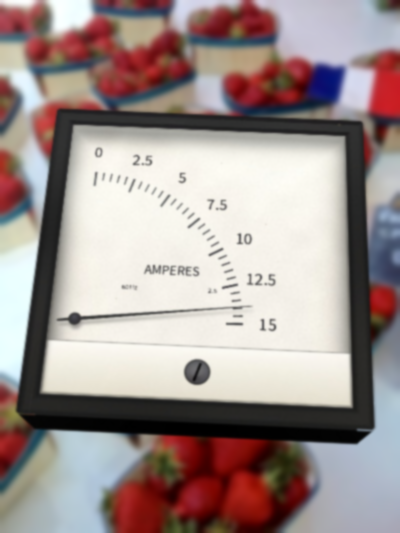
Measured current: 14,A
